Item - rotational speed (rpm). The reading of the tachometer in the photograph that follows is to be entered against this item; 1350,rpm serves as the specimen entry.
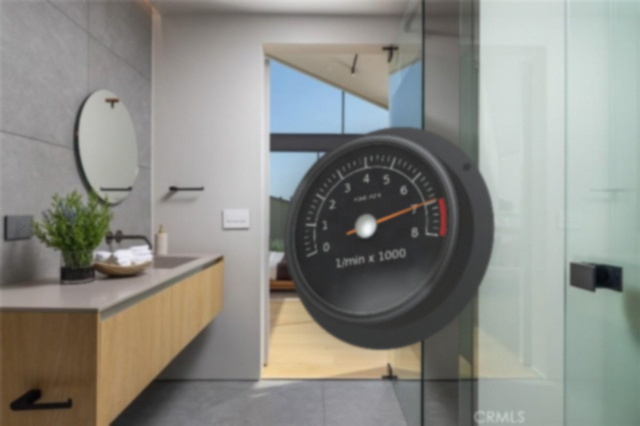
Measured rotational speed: 7000,rpm
